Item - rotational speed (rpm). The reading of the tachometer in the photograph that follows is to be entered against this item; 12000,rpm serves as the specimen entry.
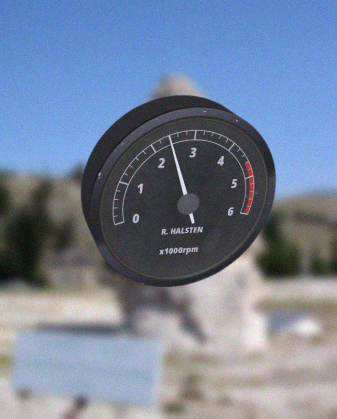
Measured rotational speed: 2400,rpm
